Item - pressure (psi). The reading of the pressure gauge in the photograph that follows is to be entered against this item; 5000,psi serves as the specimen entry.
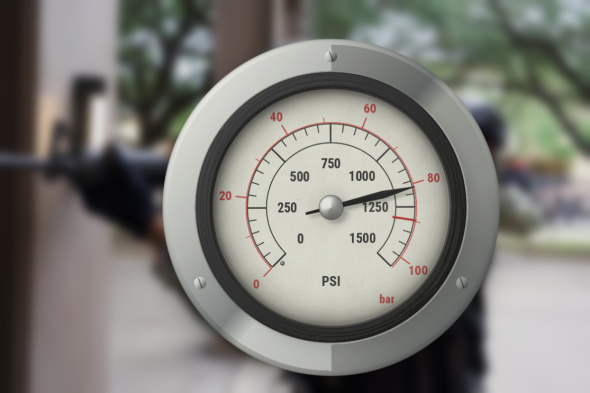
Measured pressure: 1175,psi
